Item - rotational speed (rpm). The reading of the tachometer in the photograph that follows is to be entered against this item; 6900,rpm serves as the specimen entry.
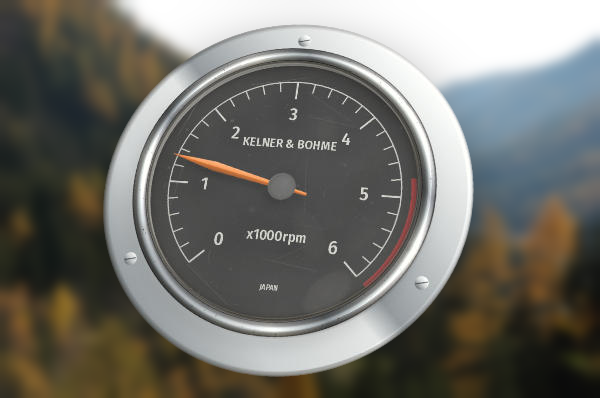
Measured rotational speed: 1300,rpm
